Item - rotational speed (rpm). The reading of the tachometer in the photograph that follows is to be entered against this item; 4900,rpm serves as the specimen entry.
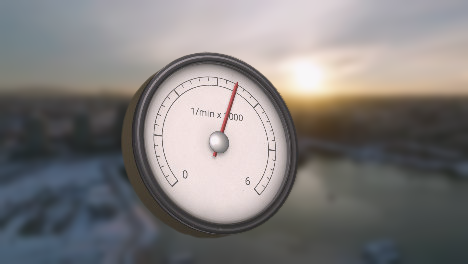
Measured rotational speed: 3400,rpm
